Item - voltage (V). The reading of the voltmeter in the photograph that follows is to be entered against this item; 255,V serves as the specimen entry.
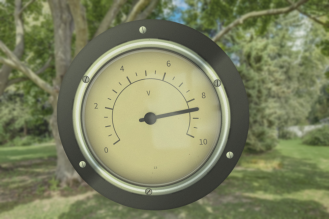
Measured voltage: 8.5,V
